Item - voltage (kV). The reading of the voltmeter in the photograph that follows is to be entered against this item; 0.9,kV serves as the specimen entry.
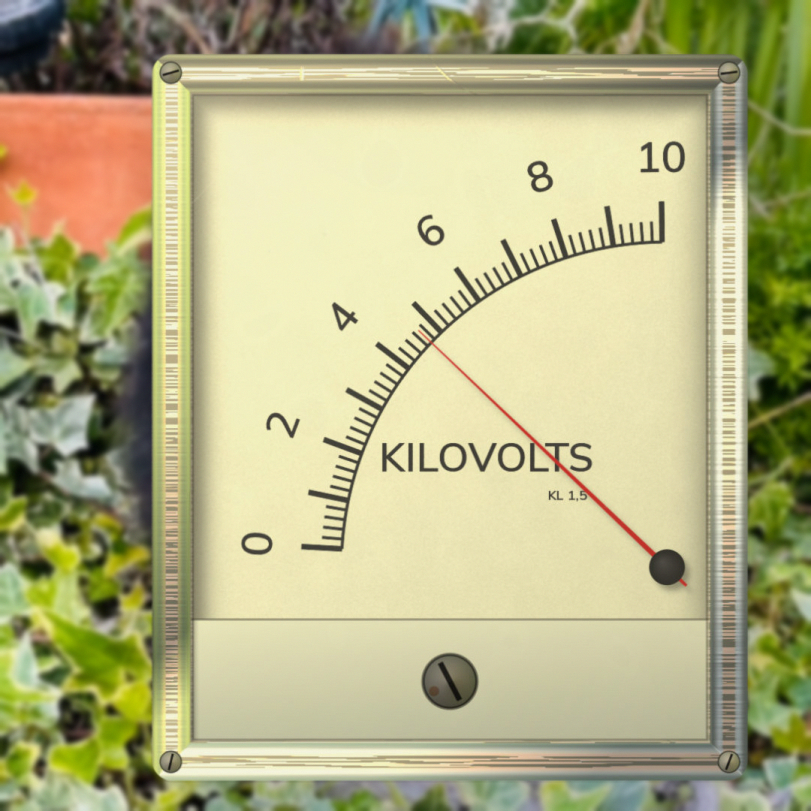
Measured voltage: 4.7,kV
